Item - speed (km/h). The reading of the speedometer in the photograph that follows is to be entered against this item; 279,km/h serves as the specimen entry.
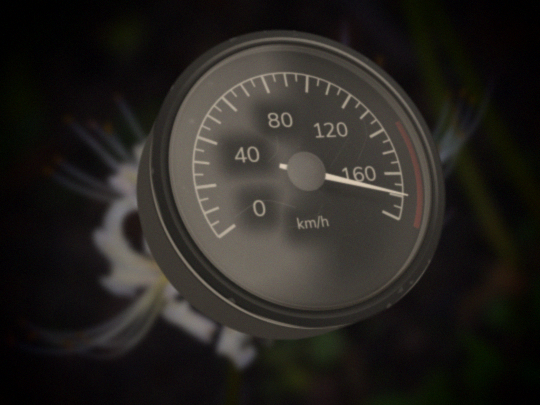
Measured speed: 170,km/h
